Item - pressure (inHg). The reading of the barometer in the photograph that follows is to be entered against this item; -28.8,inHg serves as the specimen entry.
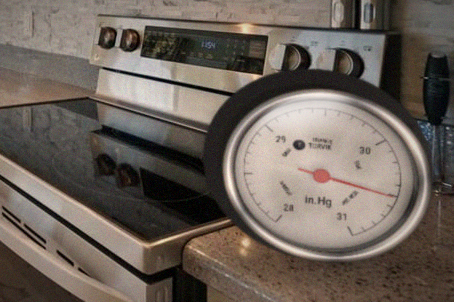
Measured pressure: 30.5,inHg
